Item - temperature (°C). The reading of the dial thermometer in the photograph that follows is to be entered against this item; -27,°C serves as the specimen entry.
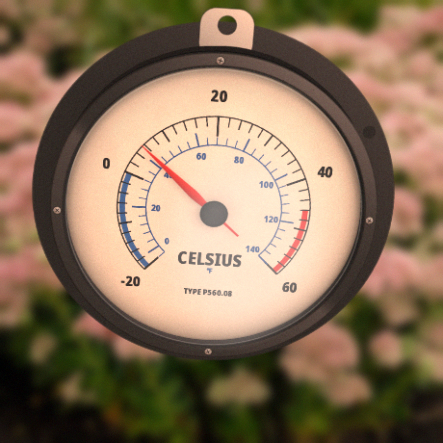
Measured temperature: 6,°C
